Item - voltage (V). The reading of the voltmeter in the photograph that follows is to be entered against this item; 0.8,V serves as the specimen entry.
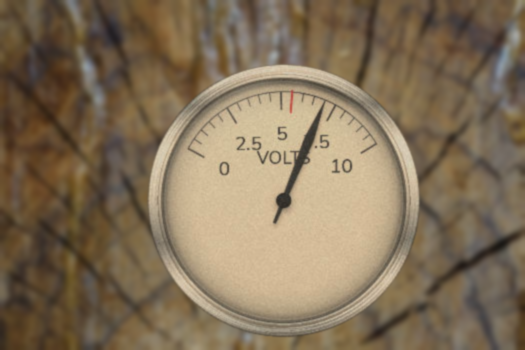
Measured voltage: 7,V
